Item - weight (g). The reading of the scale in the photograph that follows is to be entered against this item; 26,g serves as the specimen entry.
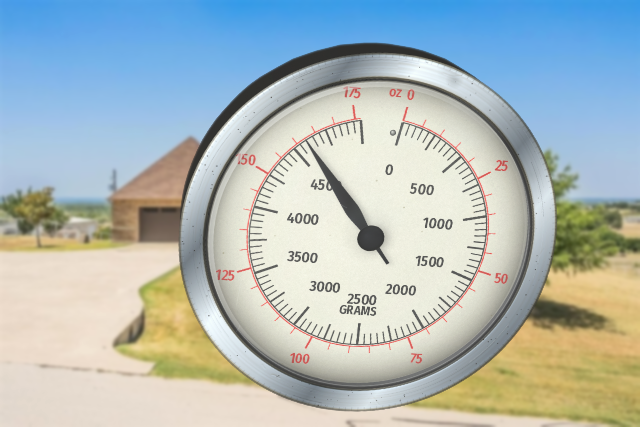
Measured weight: 4600,g
